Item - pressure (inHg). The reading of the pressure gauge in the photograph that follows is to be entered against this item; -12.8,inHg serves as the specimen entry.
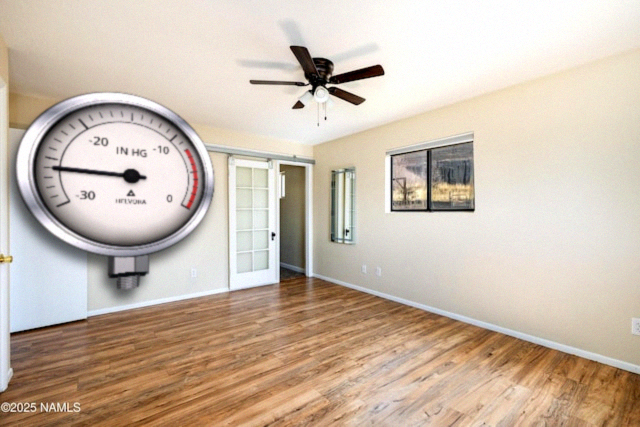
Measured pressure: -26,inHg
